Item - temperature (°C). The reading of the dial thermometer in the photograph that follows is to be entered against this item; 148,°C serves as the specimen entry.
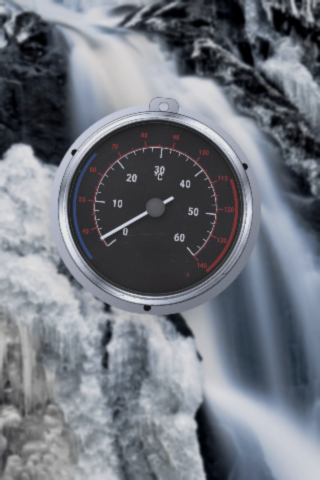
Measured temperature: 2,°C
